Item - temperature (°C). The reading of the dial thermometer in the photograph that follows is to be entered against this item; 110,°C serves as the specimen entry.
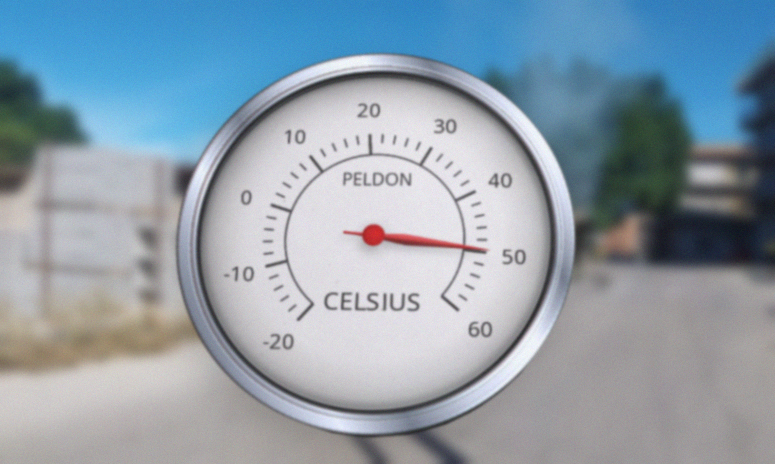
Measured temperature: 50,°C
